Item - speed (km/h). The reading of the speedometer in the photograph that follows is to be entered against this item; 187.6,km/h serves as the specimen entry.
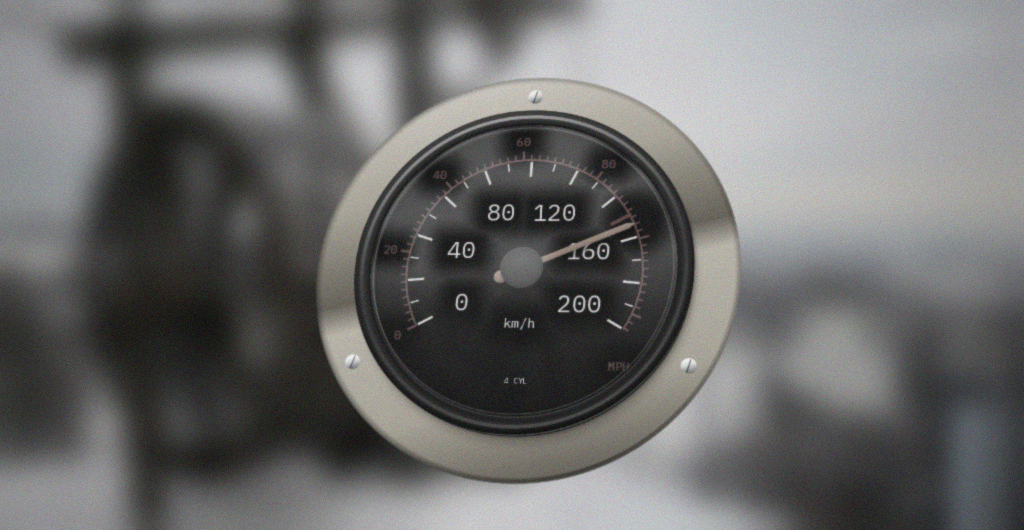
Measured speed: 155,km/h
